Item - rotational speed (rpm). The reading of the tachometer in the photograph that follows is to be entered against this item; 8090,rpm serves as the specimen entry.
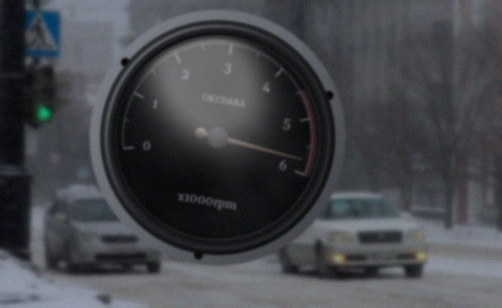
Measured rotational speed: 5750,rpm
